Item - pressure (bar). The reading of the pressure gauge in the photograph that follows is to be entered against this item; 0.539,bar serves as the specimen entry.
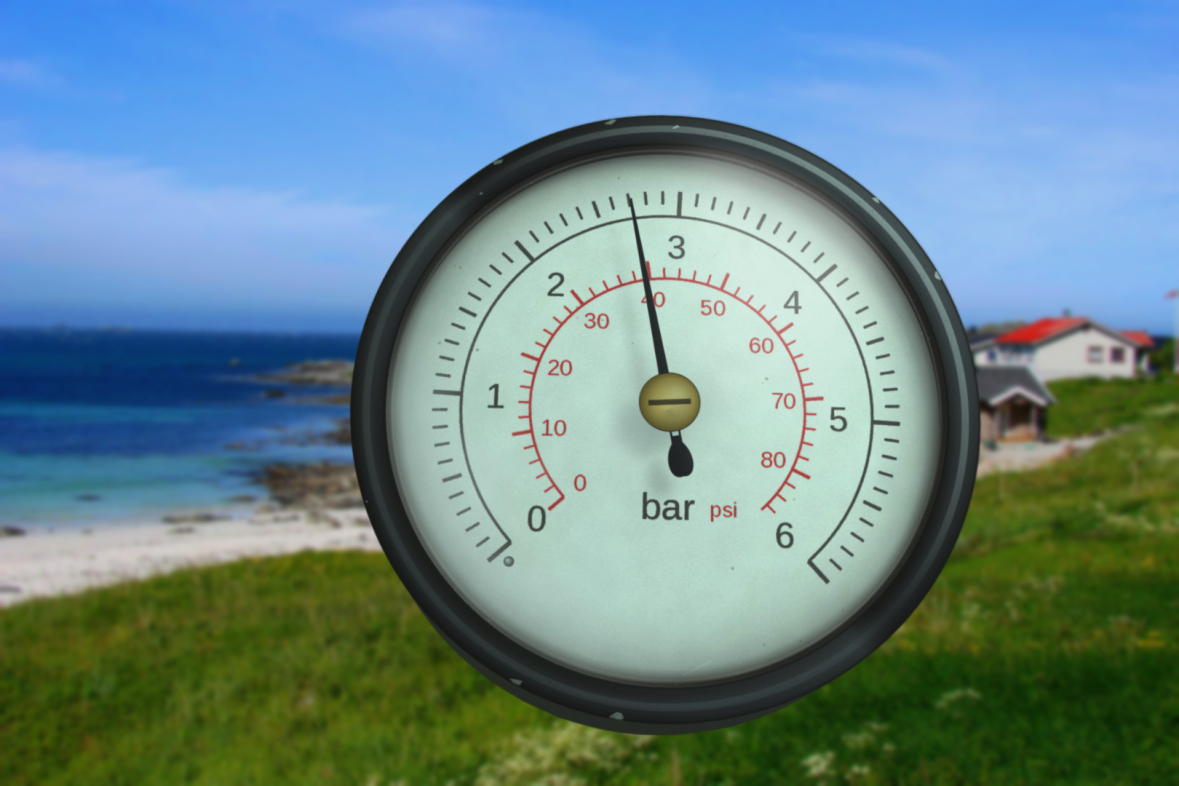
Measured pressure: 2.7,bar
